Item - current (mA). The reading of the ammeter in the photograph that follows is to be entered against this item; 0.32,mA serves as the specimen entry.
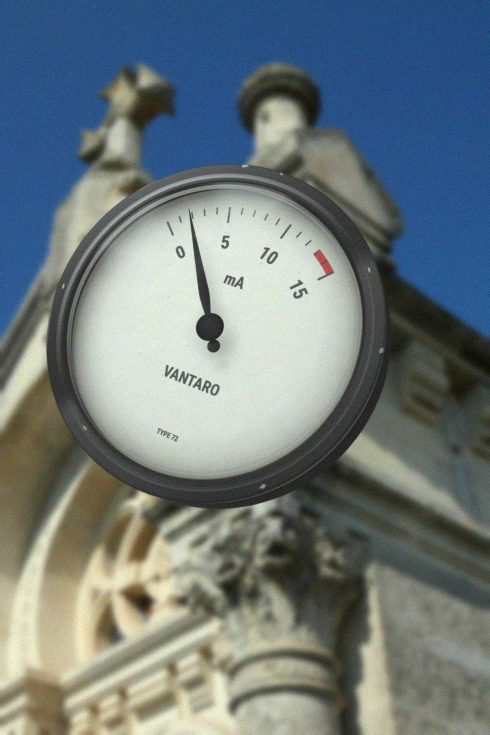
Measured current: 2,mA
